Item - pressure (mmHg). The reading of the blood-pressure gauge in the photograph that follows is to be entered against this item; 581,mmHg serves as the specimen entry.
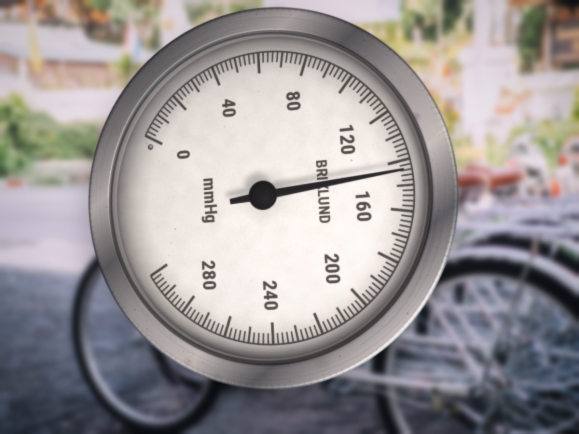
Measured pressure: 144,mmHg
